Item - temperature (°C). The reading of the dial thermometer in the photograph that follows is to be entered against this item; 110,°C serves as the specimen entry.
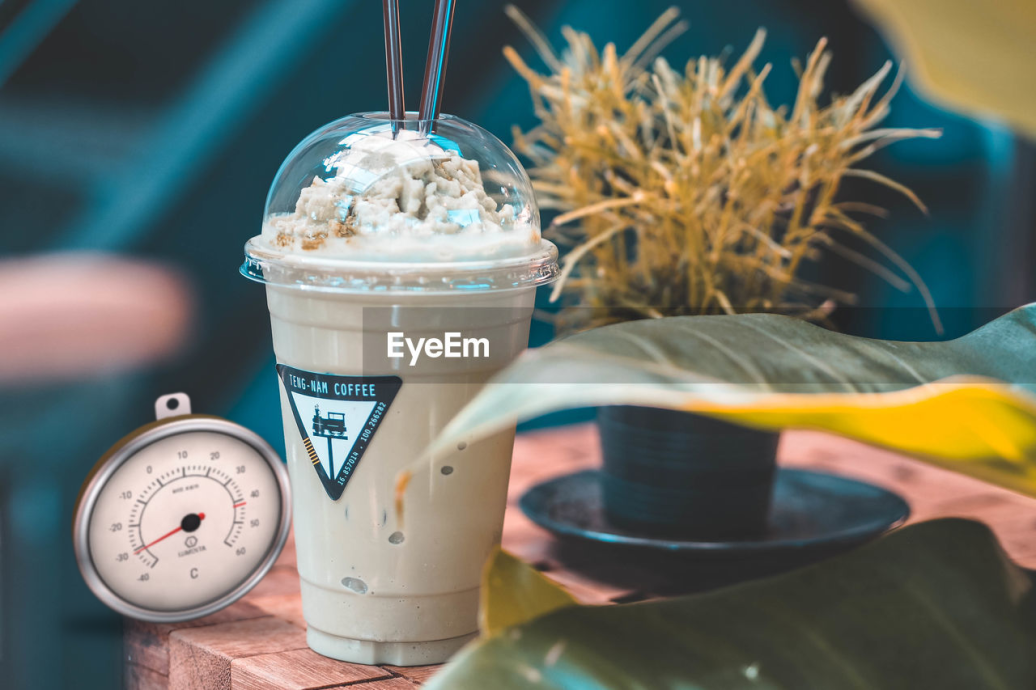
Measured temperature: -30,°C
